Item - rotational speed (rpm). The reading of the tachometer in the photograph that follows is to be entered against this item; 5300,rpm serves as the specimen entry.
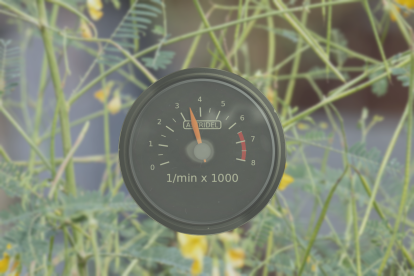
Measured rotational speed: 3500,rpm
